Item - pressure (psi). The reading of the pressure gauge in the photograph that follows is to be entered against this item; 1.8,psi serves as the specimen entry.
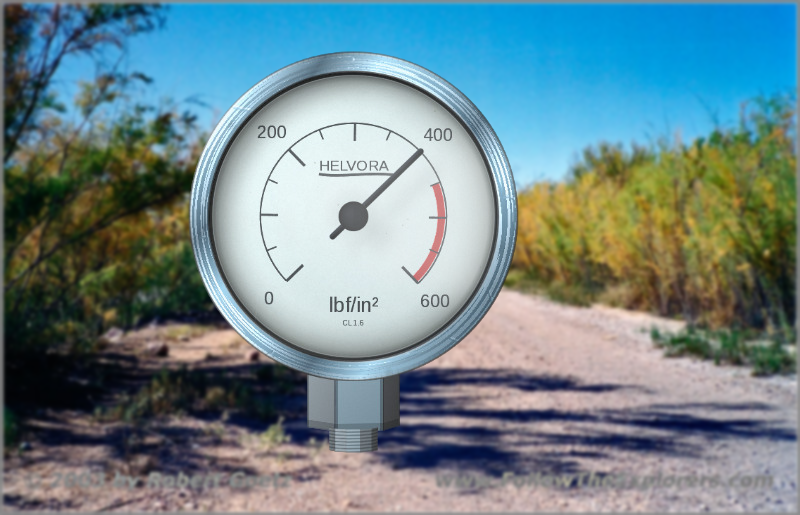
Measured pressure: 400,psi
